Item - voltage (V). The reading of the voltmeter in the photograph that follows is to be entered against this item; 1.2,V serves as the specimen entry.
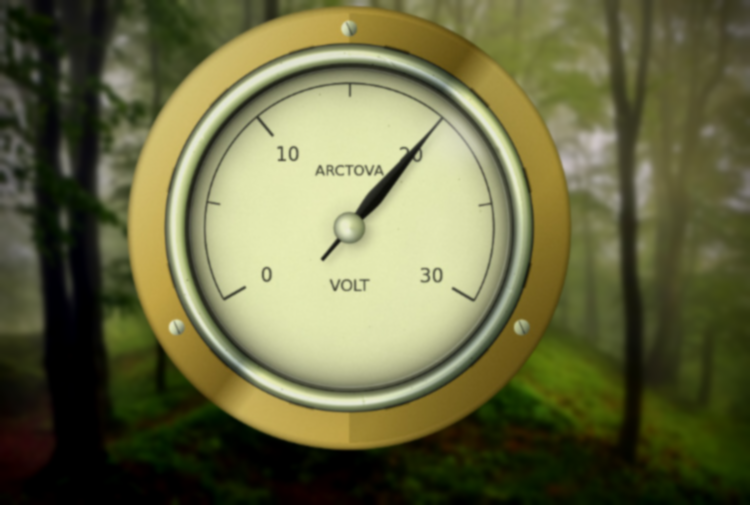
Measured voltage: 20,V
